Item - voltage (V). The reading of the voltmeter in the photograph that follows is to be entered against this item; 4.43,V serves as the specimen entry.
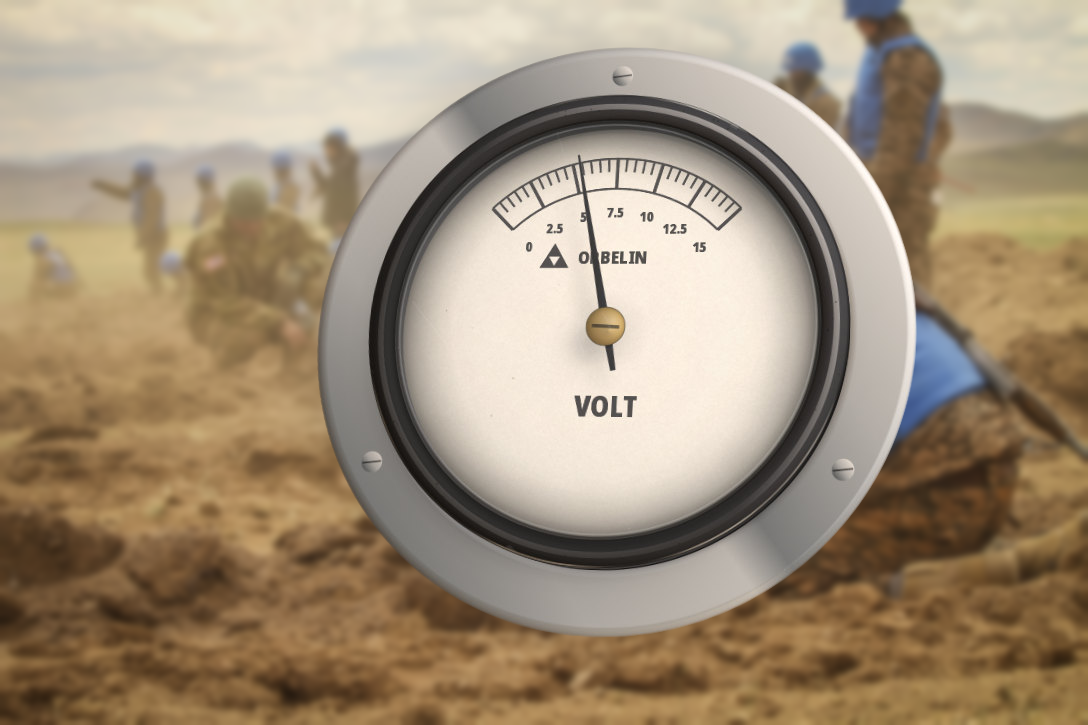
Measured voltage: 5.5,V
